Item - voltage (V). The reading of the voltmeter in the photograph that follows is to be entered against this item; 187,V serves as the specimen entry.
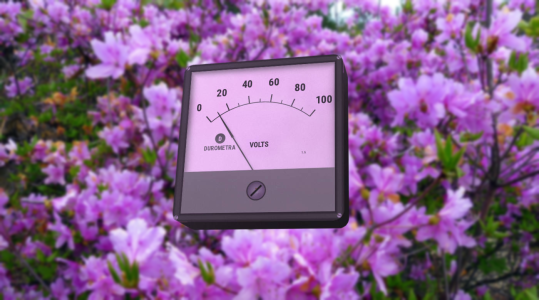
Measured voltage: 10,V
